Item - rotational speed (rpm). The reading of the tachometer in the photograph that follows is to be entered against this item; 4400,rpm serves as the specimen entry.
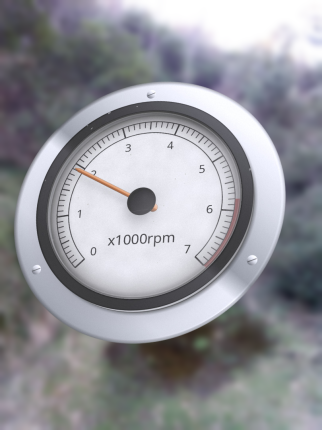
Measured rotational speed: 1900,rpm
